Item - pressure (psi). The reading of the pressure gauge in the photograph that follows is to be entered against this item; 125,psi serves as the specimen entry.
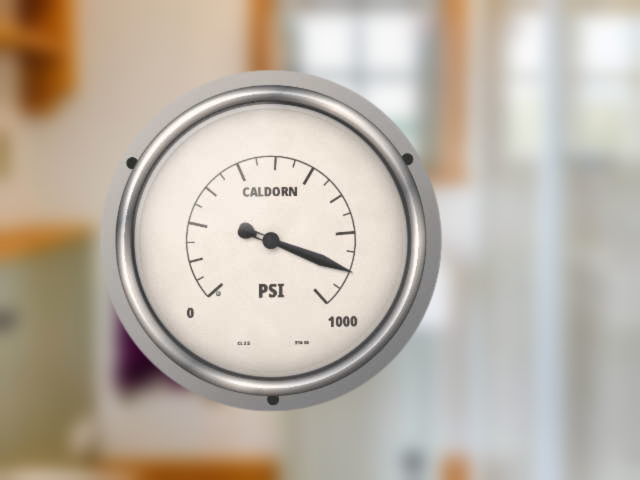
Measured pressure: 900,psi
